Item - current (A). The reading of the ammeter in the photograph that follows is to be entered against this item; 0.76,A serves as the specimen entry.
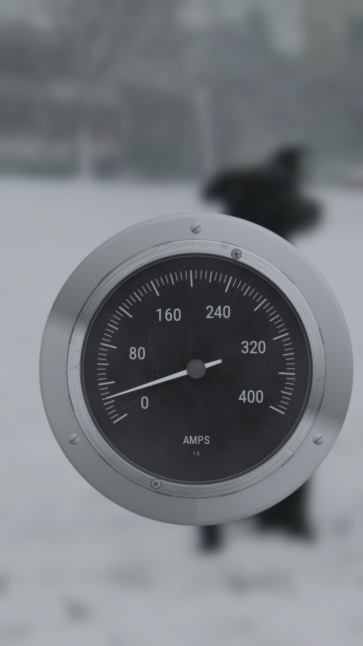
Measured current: 25,A
